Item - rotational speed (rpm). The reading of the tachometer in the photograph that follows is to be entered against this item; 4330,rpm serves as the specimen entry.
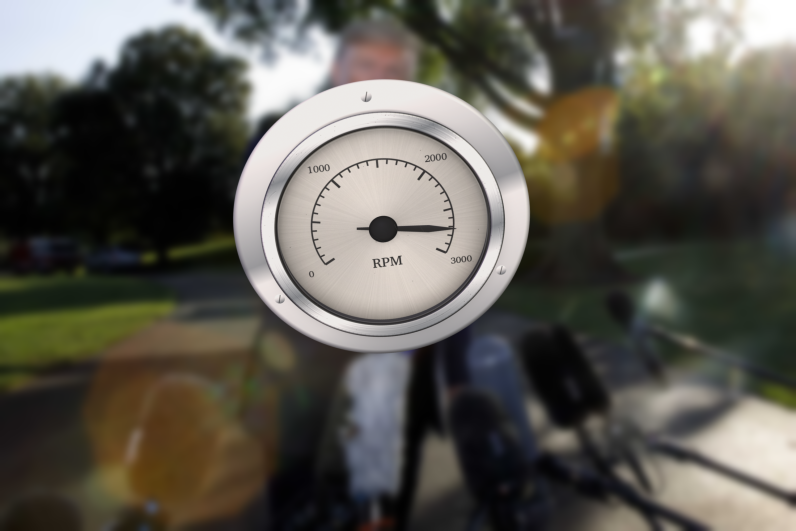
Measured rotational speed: 2700,rpm
